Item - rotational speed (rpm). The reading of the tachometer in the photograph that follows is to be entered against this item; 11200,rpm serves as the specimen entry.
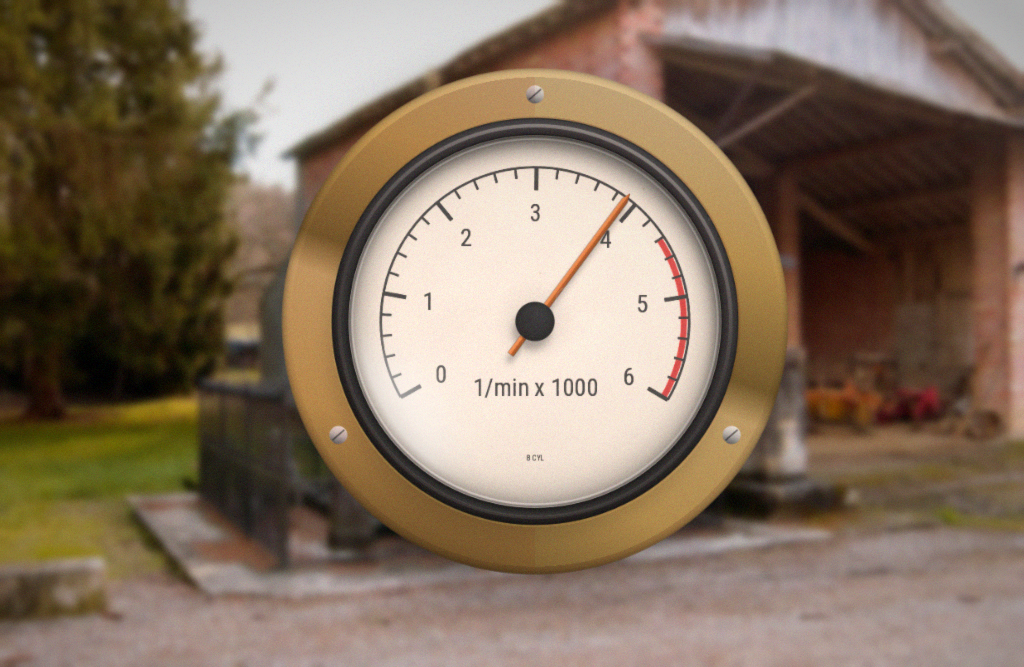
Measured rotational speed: 3900,rpm
